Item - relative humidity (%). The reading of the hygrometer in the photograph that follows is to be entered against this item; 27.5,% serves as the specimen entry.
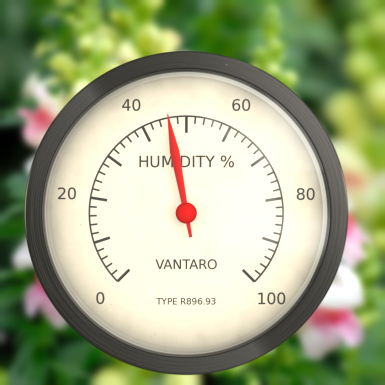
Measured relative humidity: 46,%
